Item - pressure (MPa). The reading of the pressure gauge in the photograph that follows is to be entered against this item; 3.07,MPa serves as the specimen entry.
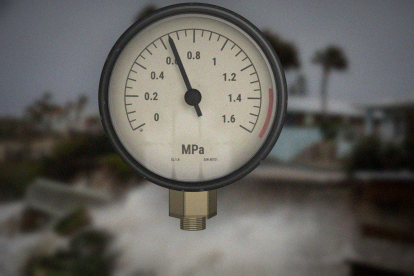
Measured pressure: 0.65,MPa
